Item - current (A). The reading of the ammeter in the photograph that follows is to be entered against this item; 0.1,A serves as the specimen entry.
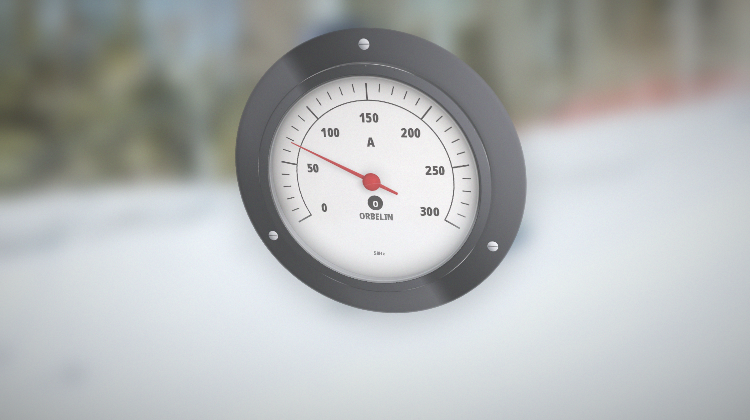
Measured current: 70,A
